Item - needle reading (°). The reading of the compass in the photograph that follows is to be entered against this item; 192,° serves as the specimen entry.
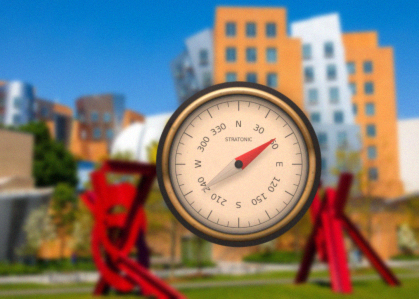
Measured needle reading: 55,°
